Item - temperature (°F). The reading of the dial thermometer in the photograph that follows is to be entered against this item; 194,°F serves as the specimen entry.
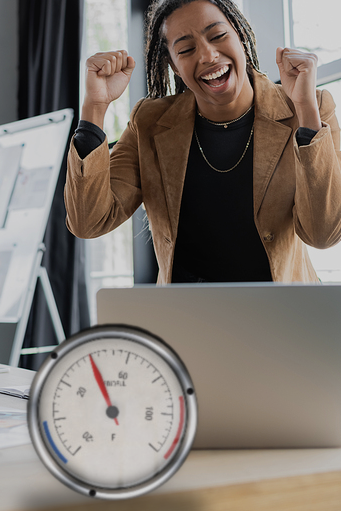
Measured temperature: 40,°F
